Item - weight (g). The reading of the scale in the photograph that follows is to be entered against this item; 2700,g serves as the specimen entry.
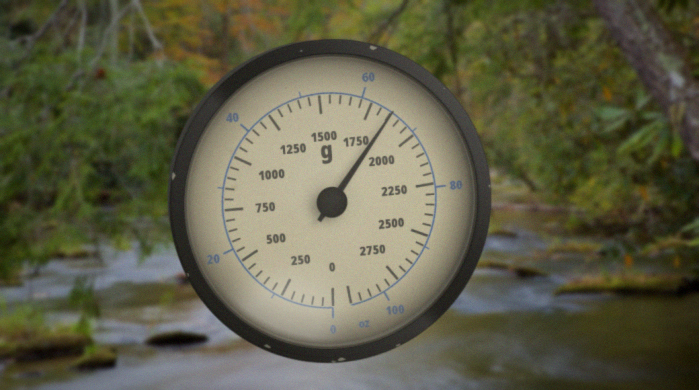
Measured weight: 1850,g
